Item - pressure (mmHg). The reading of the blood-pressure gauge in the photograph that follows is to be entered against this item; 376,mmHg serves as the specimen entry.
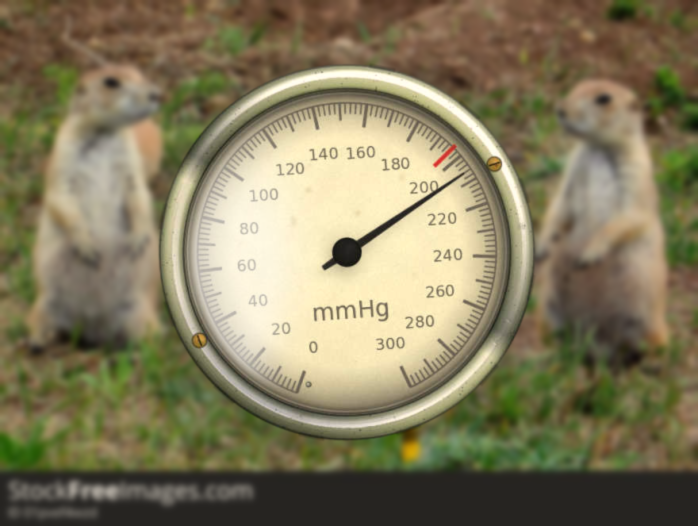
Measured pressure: 206,mmHg
